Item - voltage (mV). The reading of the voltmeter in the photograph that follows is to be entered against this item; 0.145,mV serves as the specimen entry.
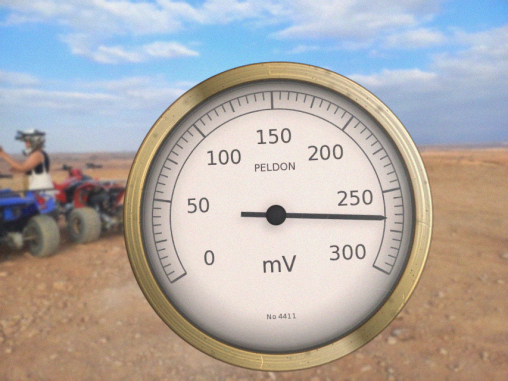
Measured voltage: 267.5,mV
